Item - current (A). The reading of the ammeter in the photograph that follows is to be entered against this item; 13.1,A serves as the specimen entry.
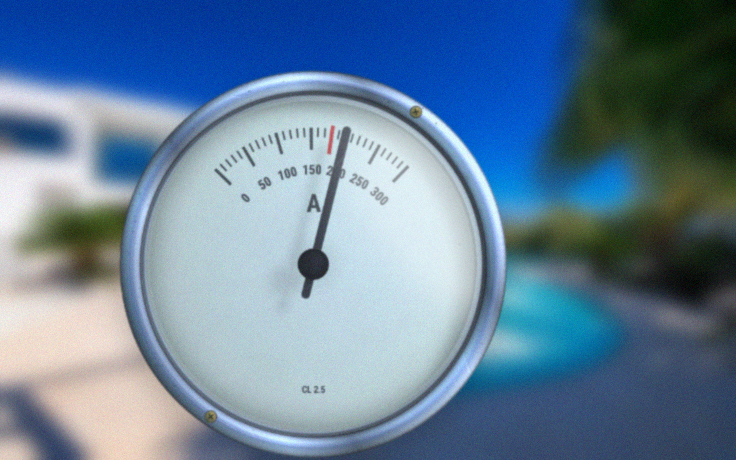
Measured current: 200,A
